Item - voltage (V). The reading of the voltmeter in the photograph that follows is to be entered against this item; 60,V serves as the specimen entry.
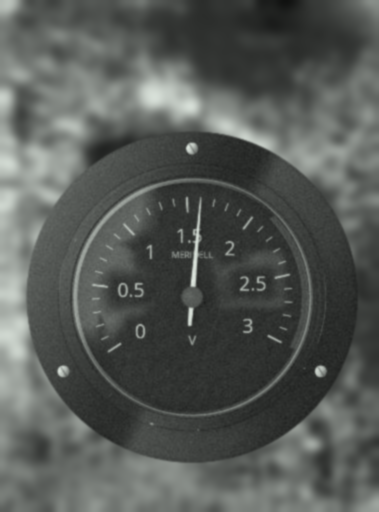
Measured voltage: 1.6,V
